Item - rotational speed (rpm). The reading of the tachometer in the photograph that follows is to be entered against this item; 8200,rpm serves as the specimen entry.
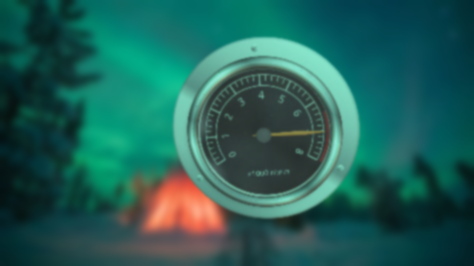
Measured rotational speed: 7000,rpm
